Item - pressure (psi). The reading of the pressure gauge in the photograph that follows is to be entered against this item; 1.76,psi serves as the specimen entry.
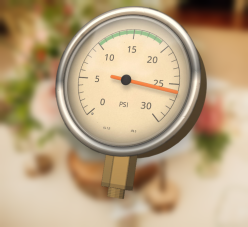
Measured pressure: 26,psi
